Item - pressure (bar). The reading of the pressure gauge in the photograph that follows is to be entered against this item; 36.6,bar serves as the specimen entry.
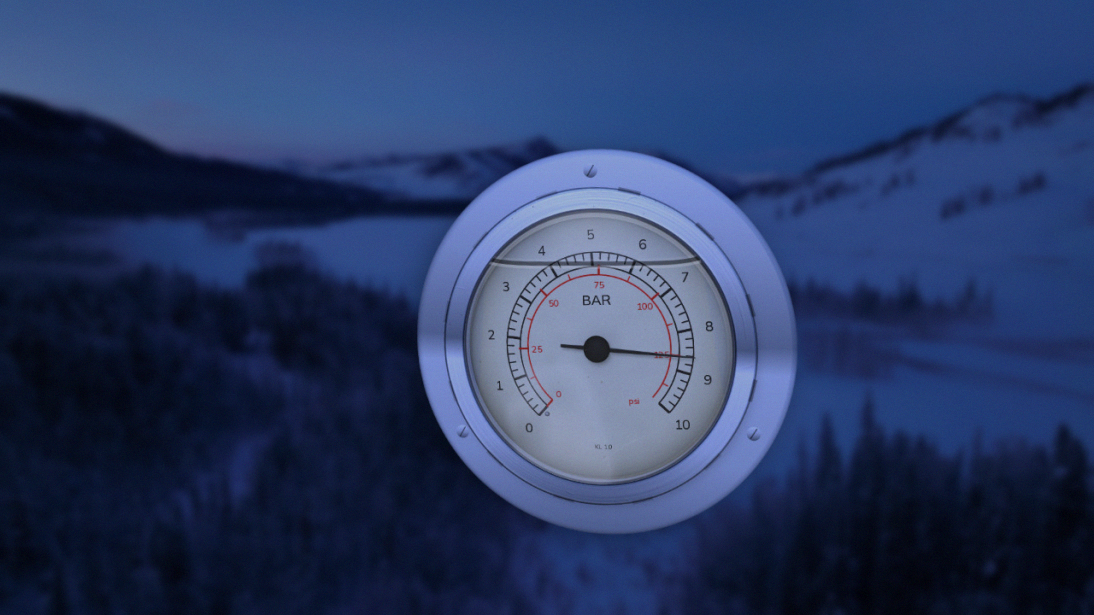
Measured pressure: 8.6,bar
